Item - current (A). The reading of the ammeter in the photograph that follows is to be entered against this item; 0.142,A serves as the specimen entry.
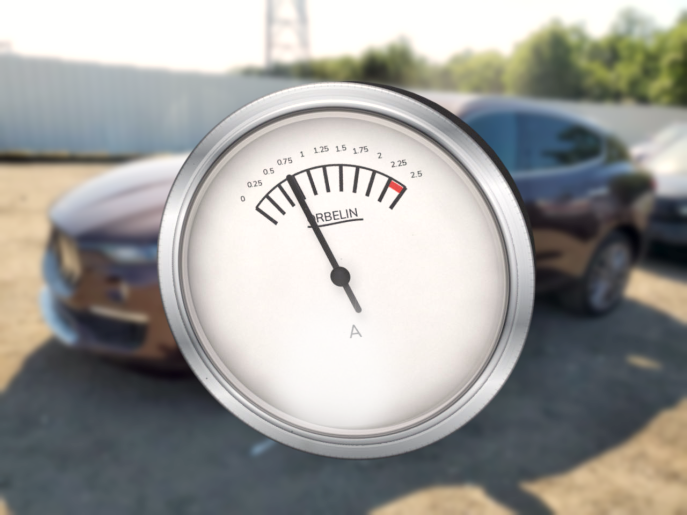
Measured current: 0.75,A
